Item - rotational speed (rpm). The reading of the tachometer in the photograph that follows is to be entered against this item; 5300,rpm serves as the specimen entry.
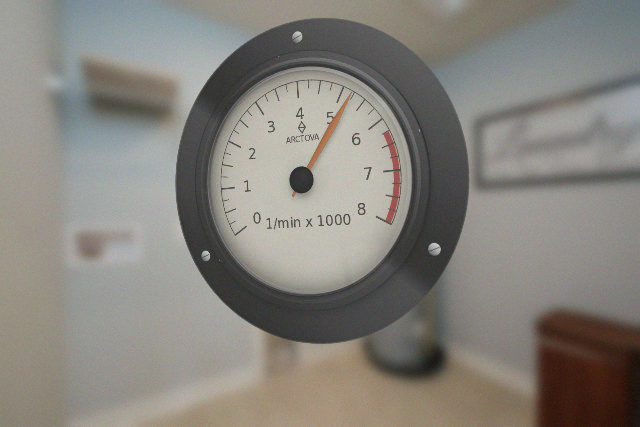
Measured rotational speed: 5250,rpm
